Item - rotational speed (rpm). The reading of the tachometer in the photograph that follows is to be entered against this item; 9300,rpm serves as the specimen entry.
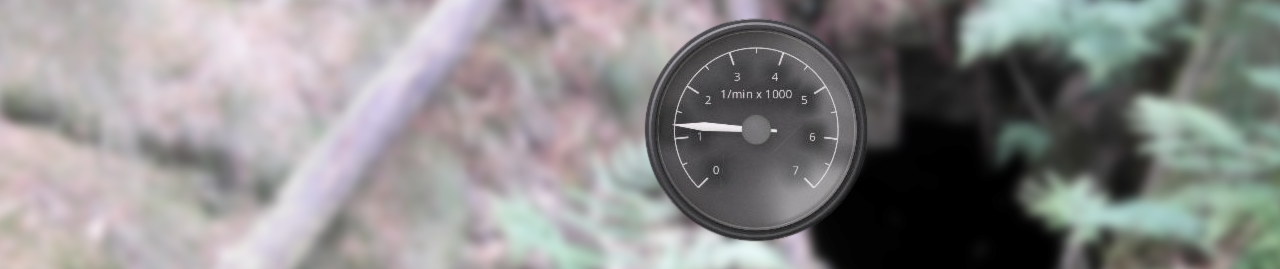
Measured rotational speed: 1250,rpm
